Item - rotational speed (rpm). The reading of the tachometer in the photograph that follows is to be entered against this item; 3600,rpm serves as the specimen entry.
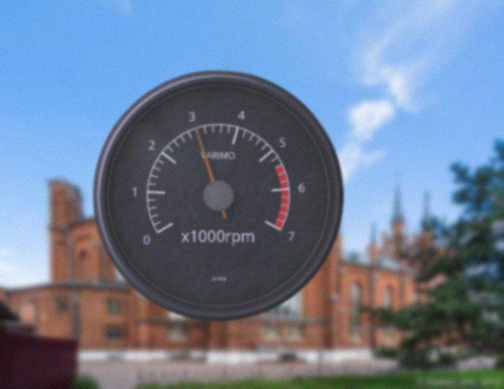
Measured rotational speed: 3000,rpm
